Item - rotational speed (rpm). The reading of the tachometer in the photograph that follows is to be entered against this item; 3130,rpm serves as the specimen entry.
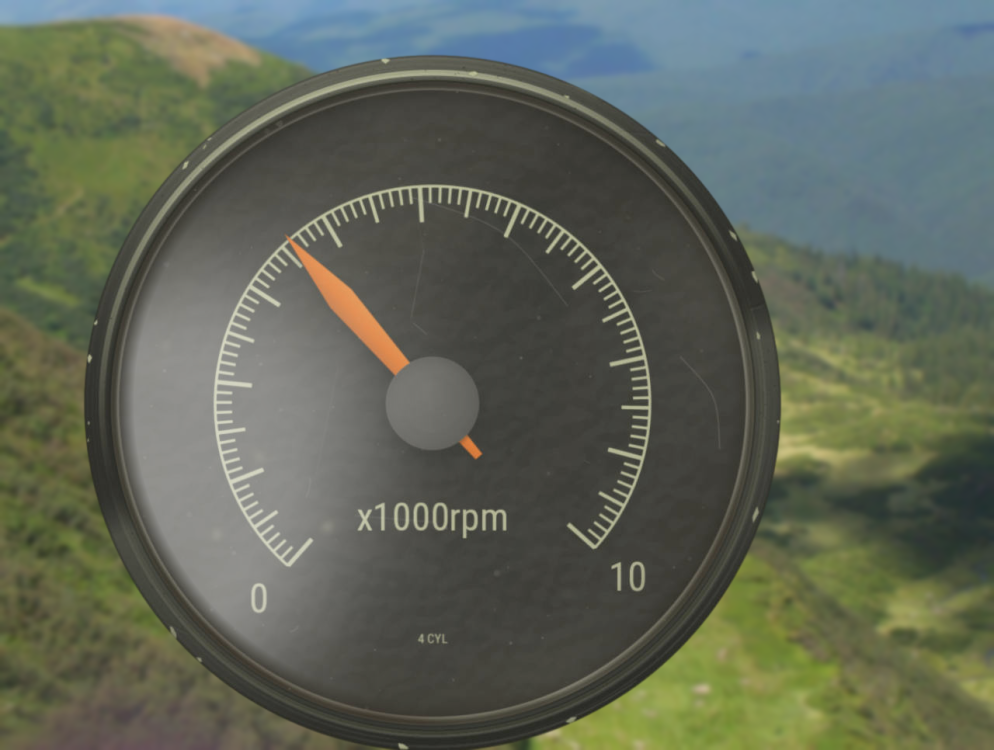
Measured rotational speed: 3600,rpm
